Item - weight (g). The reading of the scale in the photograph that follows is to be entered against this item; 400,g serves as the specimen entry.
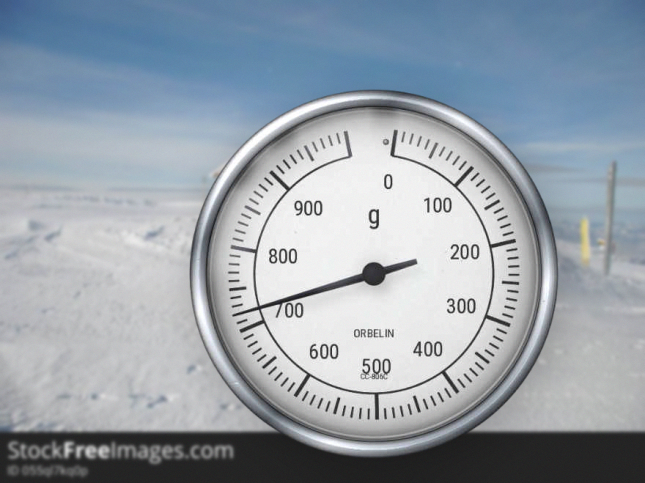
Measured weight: 720,g
